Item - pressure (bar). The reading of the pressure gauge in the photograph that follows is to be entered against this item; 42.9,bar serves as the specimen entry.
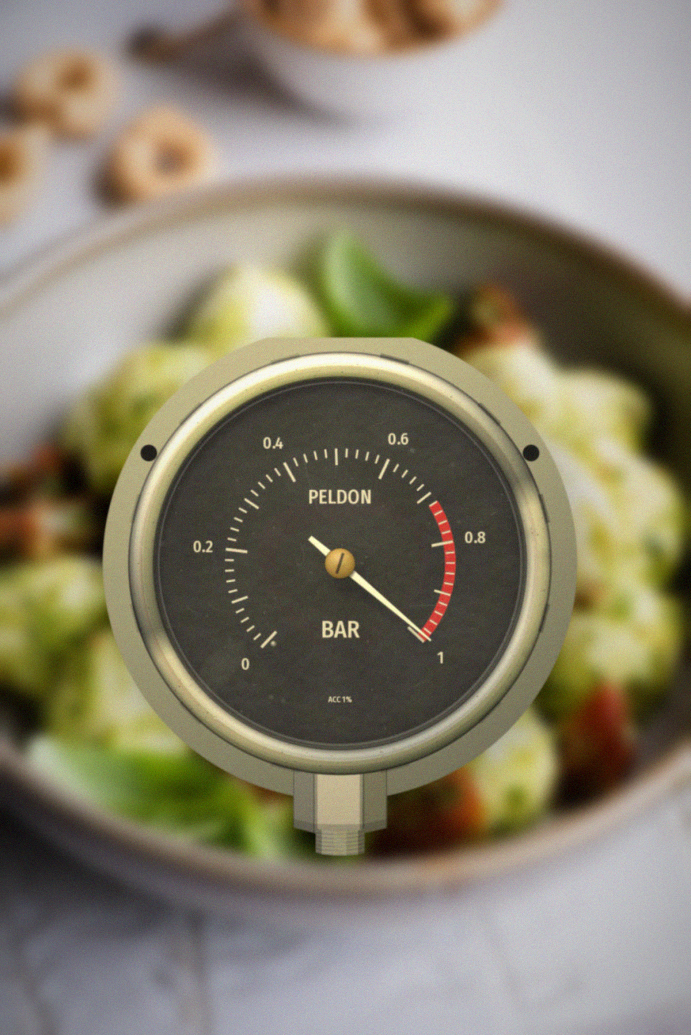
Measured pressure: 0.99,bar
